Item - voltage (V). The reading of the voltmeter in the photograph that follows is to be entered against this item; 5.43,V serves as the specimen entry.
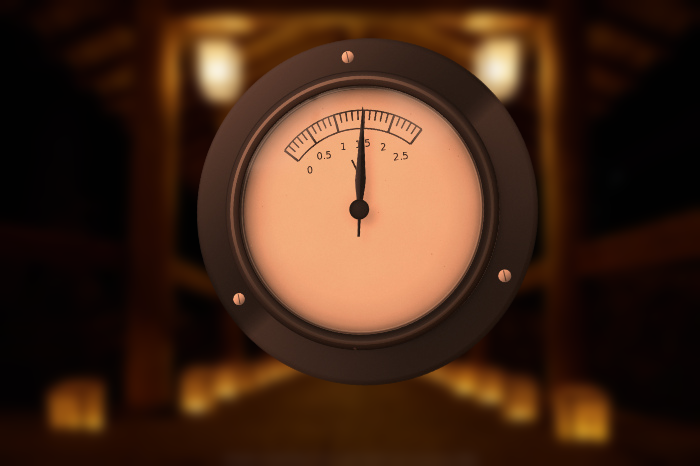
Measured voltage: 1.5,V
